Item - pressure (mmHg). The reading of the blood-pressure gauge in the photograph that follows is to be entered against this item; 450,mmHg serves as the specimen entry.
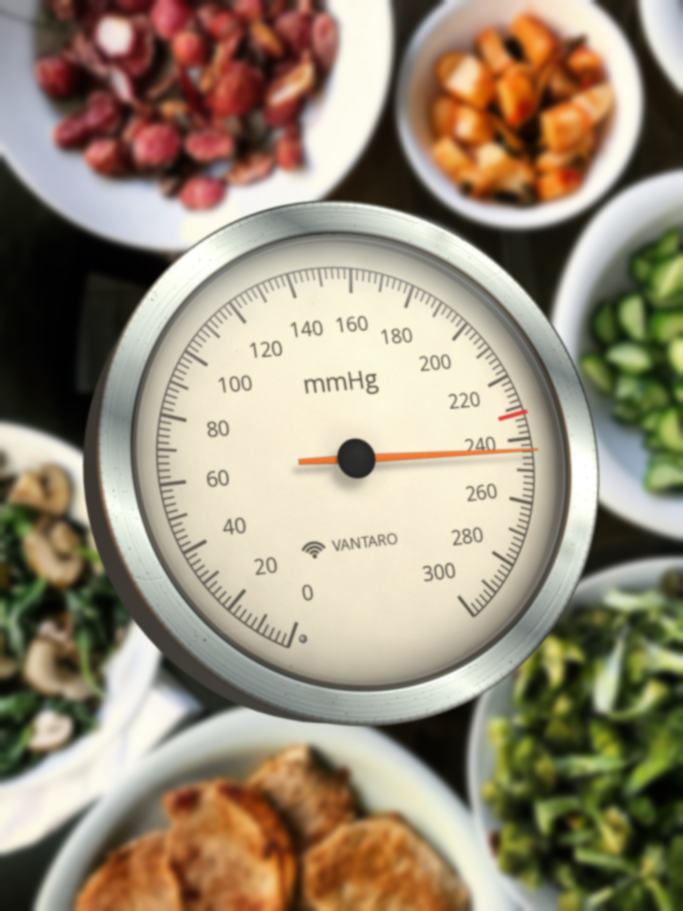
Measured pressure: 244,mmHg
